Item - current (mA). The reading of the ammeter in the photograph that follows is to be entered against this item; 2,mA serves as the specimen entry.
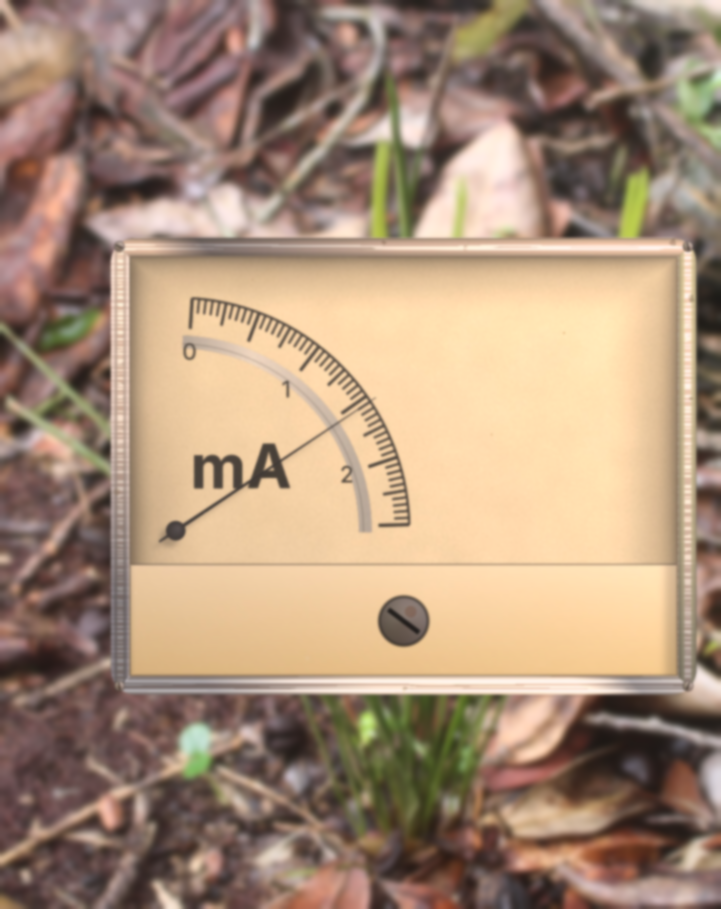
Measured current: 1.55,mA
